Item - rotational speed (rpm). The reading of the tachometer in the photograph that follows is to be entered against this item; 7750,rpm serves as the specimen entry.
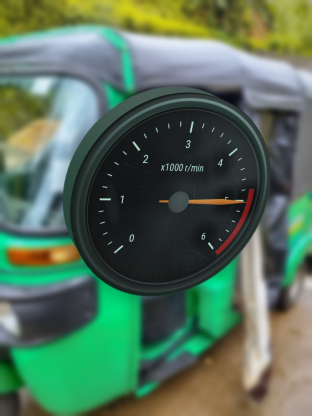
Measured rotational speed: 5000,rpm
